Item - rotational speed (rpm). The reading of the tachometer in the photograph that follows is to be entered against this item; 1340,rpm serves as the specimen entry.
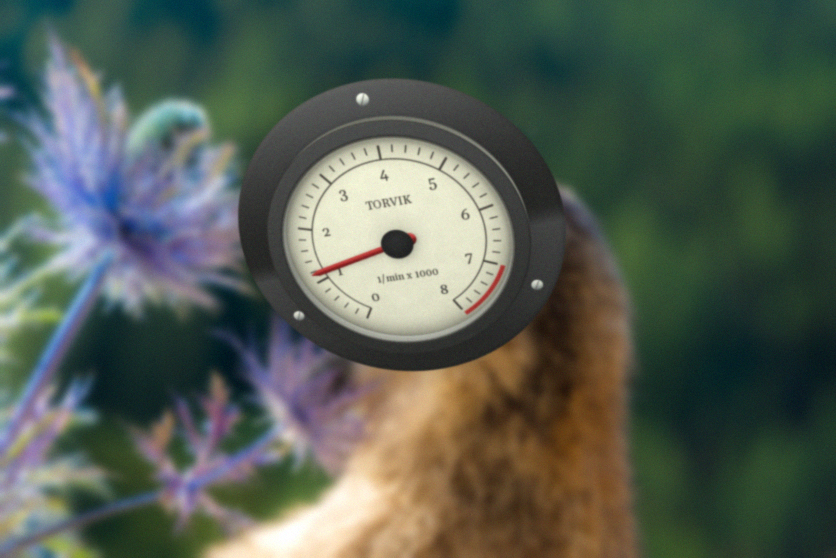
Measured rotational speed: 1200,rpm
